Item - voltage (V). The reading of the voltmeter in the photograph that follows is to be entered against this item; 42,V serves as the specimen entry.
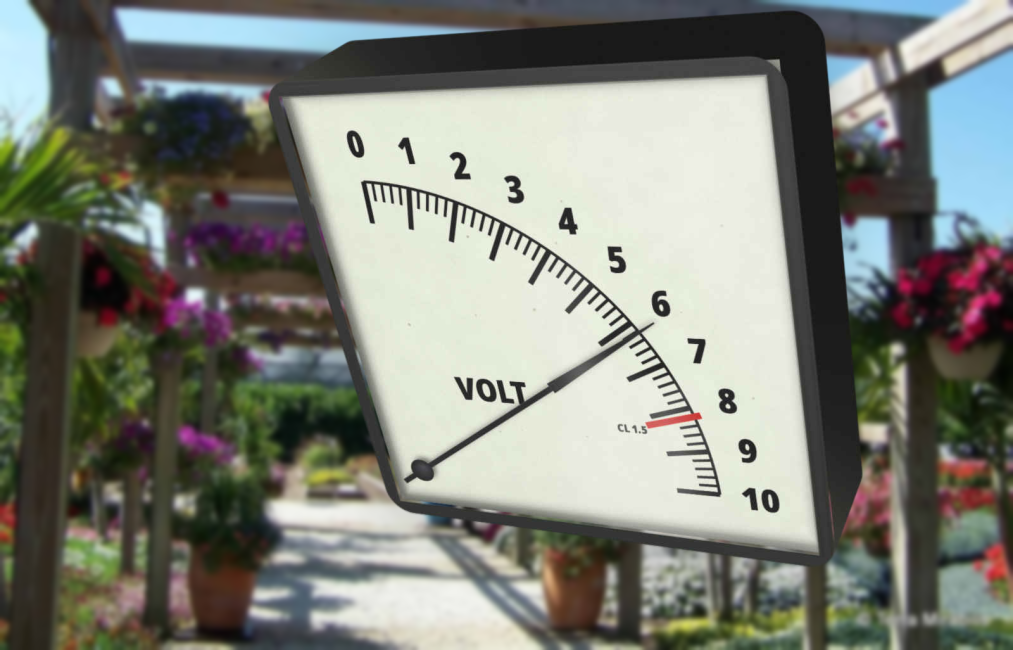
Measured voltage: 6.2,V
